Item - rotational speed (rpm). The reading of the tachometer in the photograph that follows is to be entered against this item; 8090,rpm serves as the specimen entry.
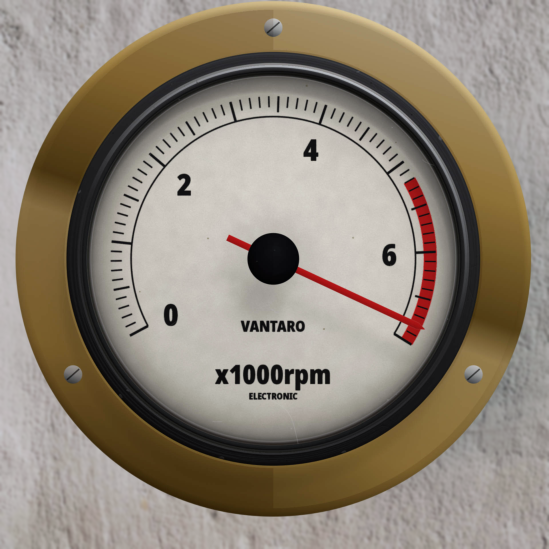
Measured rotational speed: 6800,rpm
